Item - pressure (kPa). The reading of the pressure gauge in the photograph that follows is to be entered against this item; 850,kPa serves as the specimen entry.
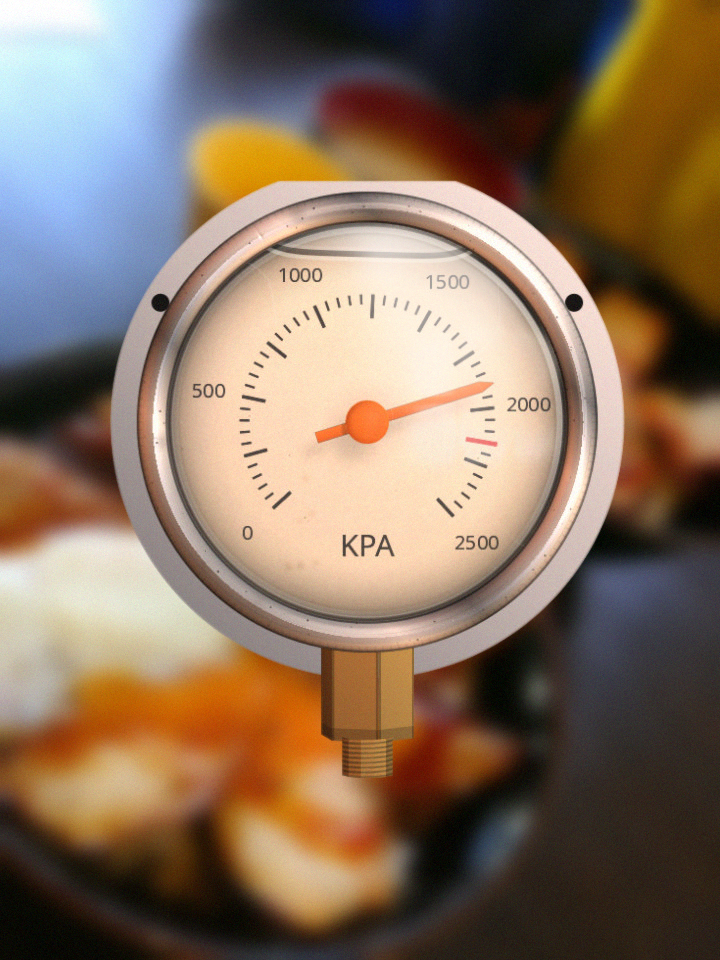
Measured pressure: 1900,kPa
